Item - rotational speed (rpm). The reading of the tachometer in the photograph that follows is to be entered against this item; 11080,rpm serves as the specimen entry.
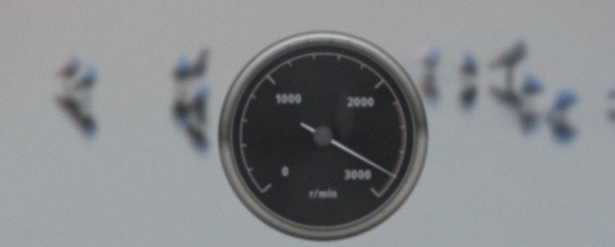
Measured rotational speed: 2800,rpm
